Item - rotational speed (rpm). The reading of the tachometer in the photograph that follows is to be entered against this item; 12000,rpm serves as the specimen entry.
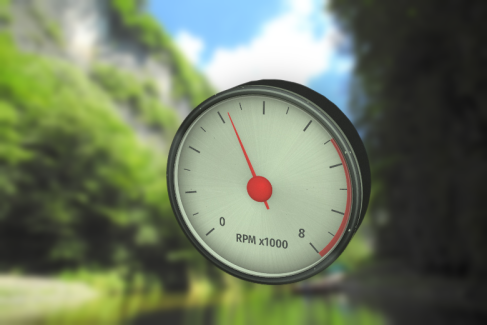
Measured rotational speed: 3250,rpm
